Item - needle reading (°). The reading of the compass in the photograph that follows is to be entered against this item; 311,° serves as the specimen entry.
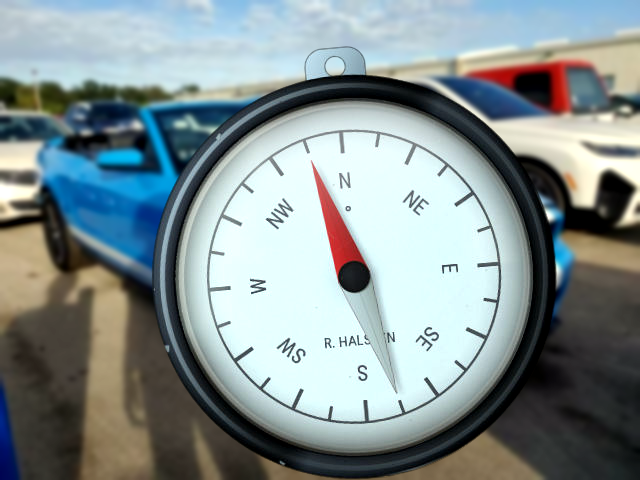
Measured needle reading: 345,°
